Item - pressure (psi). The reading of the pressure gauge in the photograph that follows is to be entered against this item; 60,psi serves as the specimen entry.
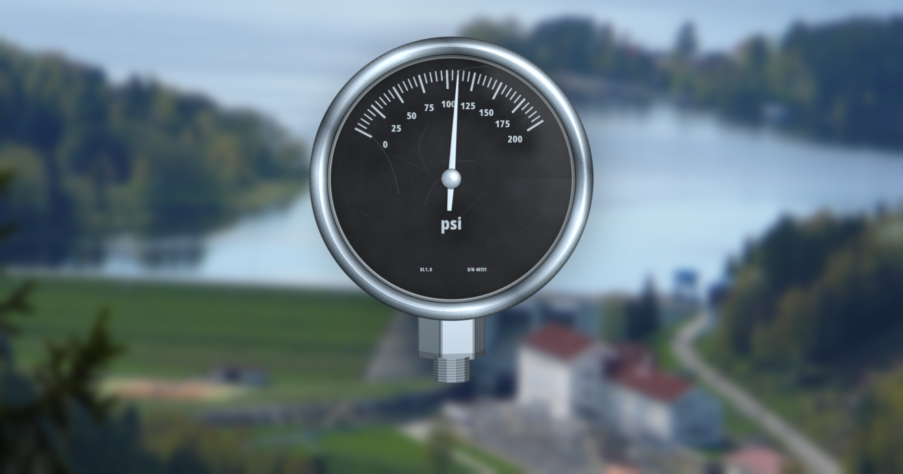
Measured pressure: 110,psi
